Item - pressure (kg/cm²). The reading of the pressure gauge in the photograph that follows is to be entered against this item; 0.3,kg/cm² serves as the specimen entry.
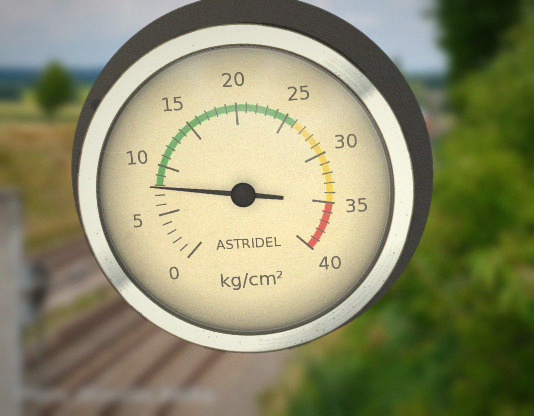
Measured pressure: 8,kg/cm²
